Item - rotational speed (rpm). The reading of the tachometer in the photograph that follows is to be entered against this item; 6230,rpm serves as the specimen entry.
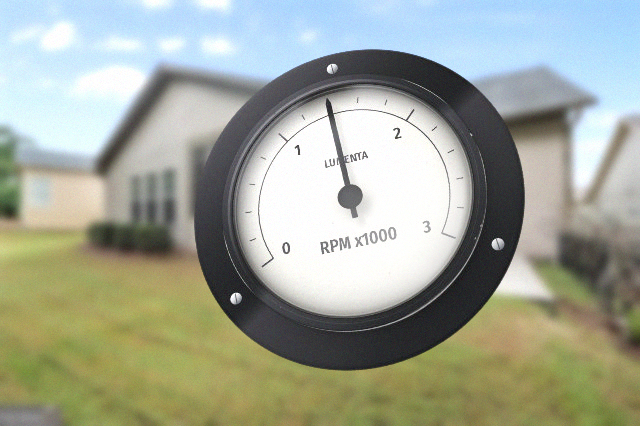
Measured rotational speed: 1400,rpm
